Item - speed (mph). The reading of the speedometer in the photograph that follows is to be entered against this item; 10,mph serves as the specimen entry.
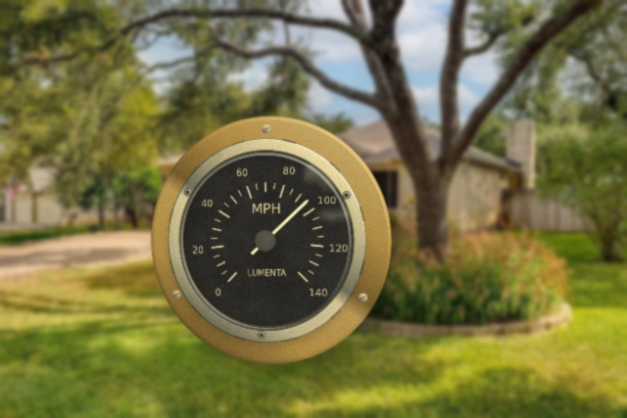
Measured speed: 95,mph
